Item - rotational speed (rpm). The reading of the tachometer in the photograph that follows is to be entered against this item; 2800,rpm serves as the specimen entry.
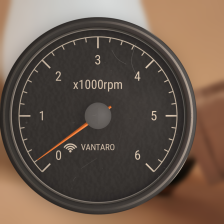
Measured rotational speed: 200,rpm
